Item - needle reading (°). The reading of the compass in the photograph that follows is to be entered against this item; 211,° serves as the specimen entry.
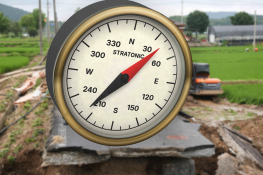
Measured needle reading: 40,°
